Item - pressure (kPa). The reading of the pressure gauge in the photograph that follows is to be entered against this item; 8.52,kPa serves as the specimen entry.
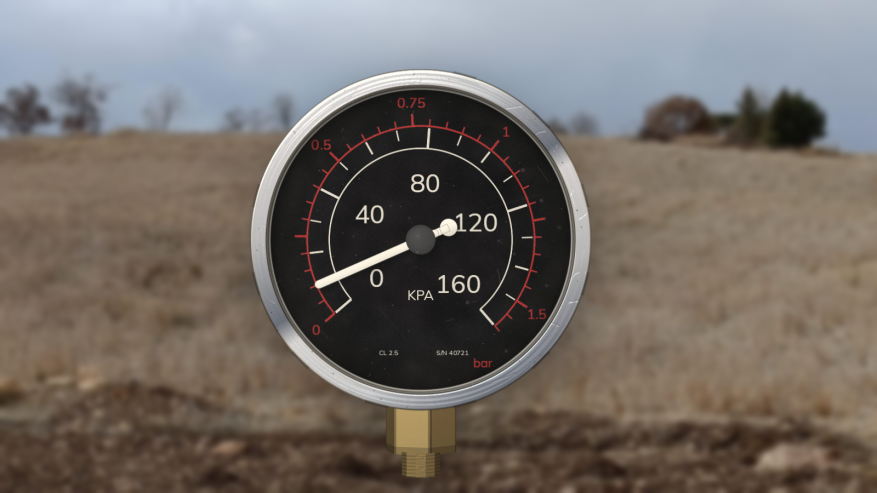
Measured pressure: 10,kPa
